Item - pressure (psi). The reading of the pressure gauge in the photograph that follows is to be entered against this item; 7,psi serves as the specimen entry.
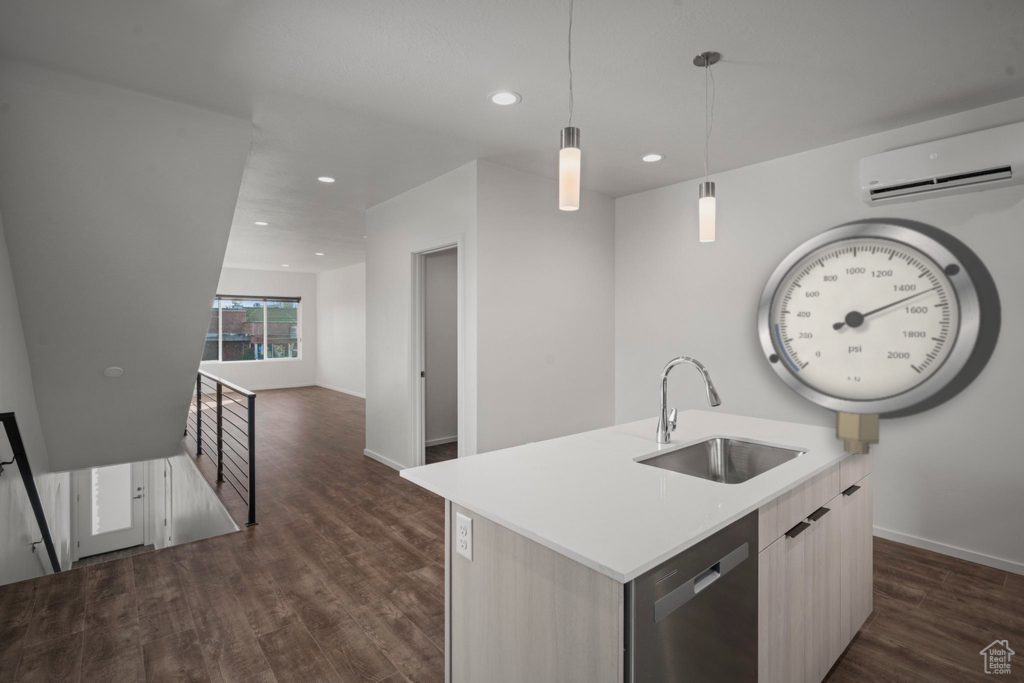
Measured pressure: 1500,psi
